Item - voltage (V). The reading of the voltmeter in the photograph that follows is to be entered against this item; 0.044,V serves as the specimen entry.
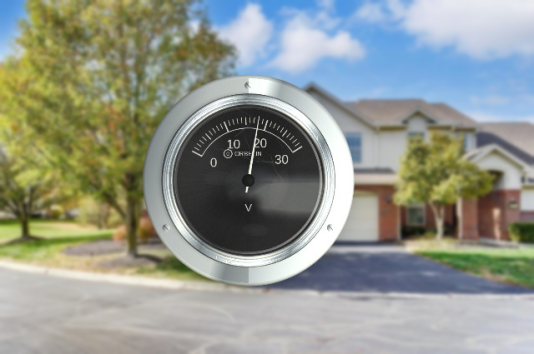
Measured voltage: 18,V
